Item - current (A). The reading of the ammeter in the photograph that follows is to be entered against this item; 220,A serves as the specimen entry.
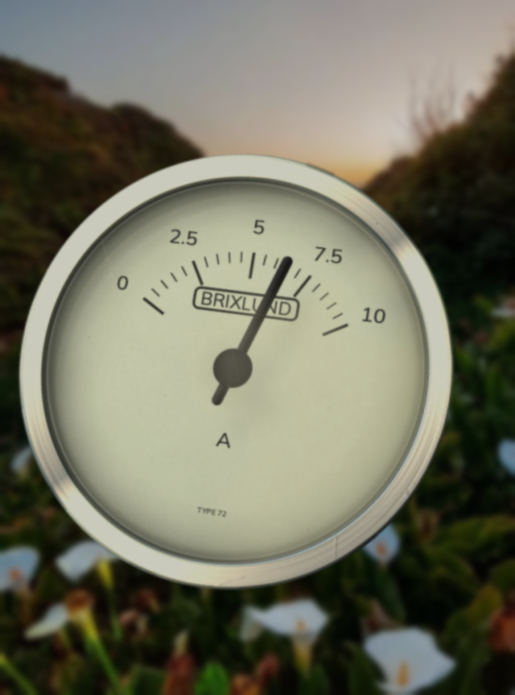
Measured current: 6.5,A
